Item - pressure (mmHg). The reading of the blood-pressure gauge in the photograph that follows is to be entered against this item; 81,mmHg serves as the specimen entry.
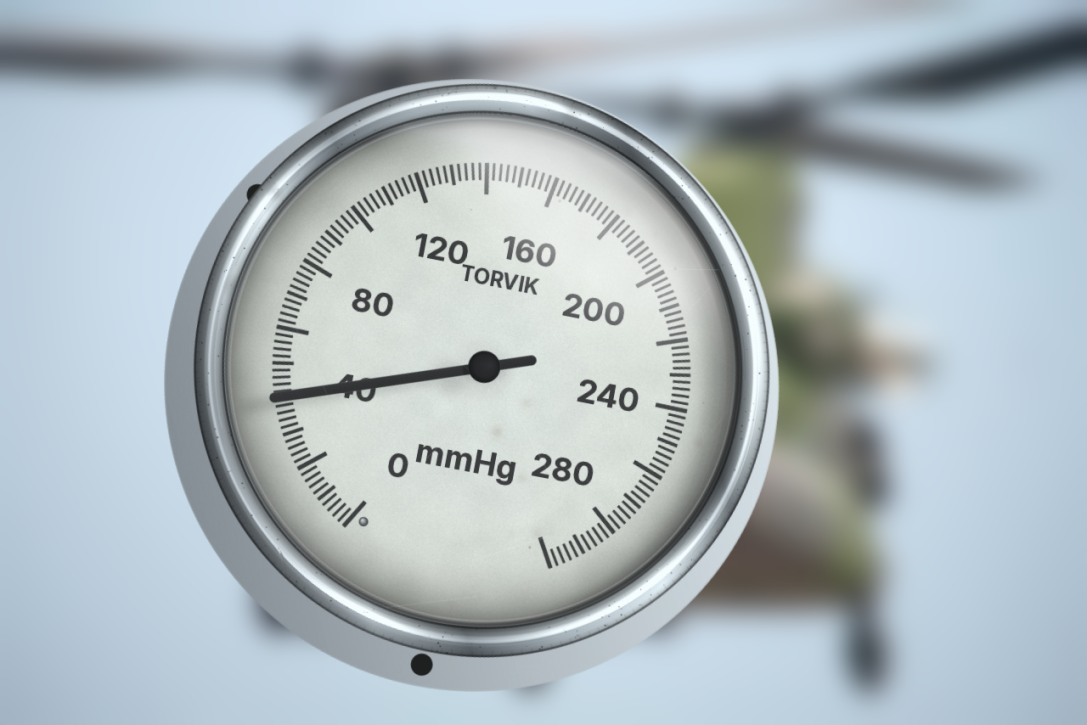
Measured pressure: 40,mmHg
